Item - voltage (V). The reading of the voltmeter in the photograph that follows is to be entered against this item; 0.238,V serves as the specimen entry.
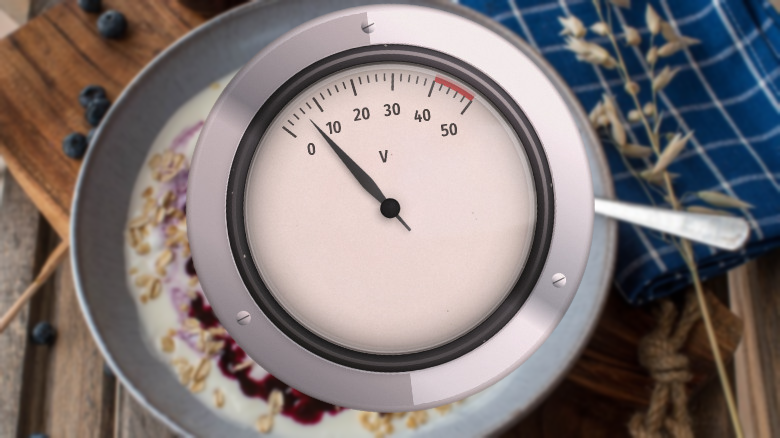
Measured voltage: 6,V
